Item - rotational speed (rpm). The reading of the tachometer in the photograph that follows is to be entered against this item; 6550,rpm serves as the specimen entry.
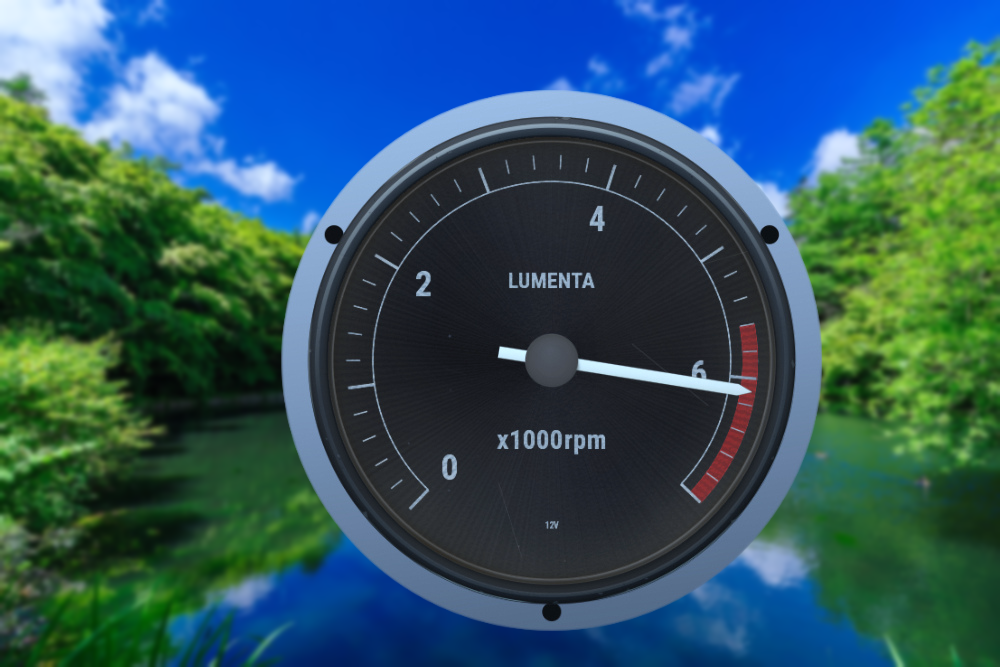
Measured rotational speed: 6100,rpm
